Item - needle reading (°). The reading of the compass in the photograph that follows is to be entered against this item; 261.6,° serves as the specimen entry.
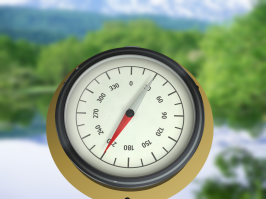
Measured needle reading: 210,°
